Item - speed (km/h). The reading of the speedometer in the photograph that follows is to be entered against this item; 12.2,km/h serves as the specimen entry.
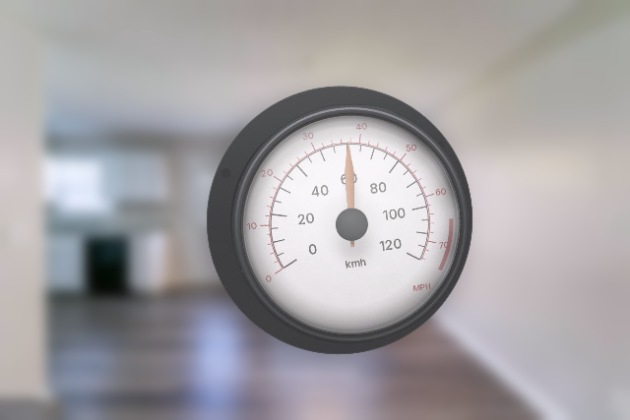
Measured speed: 60,km/h
